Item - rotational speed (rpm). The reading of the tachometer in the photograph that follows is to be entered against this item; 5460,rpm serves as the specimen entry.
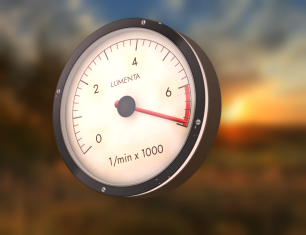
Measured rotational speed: 6900,rpm
